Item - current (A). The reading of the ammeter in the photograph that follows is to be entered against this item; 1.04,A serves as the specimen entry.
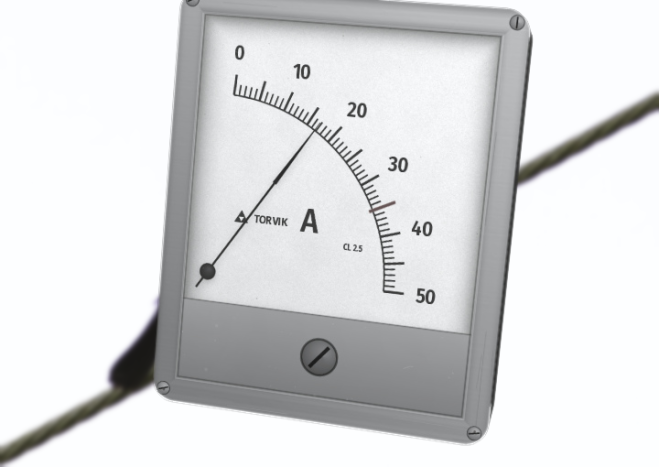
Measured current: 17,A
